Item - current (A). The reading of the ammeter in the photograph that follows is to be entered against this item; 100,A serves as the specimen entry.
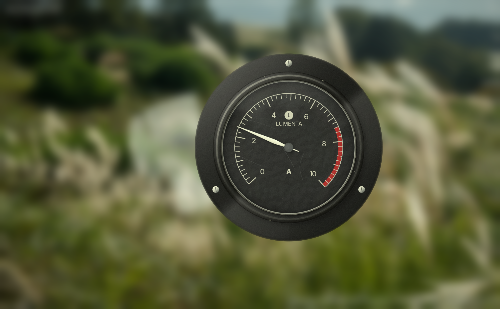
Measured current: 2.4,A
